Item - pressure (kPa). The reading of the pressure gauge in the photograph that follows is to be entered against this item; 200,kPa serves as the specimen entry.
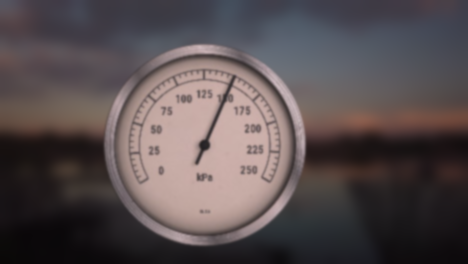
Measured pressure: 150,kPa
